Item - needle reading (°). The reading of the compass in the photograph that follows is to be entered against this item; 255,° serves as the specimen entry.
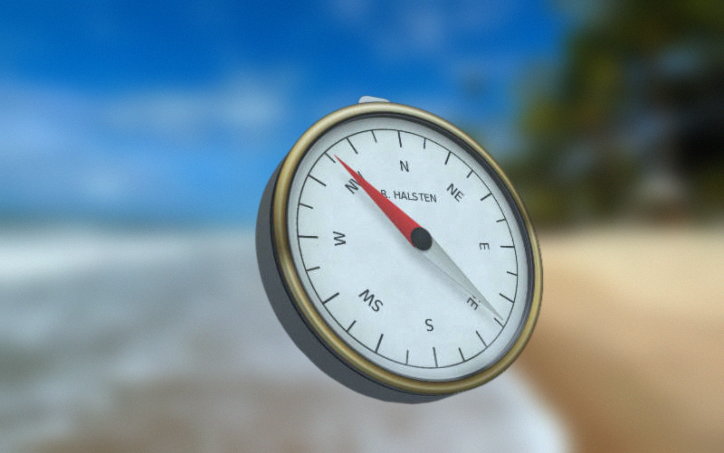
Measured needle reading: 315,°
